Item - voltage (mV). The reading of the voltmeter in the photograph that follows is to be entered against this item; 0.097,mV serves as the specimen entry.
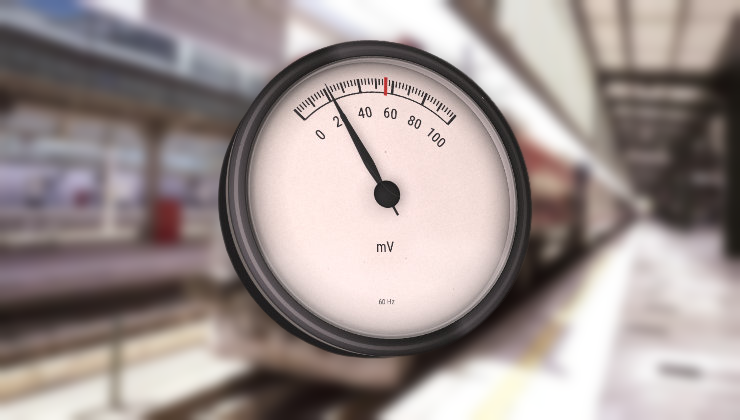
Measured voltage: 20,mV
